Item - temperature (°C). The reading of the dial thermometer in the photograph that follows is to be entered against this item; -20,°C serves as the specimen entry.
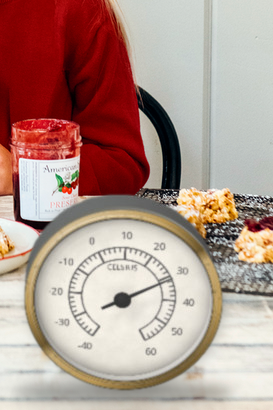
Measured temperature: 30,°C
